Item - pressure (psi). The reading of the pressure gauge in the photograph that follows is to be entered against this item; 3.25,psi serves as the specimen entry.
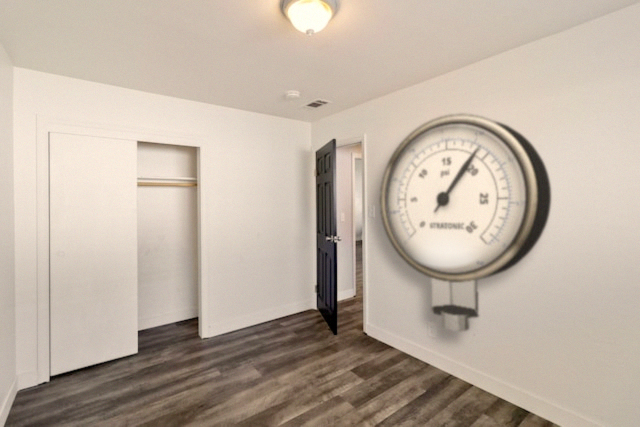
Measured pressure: 19,psi
